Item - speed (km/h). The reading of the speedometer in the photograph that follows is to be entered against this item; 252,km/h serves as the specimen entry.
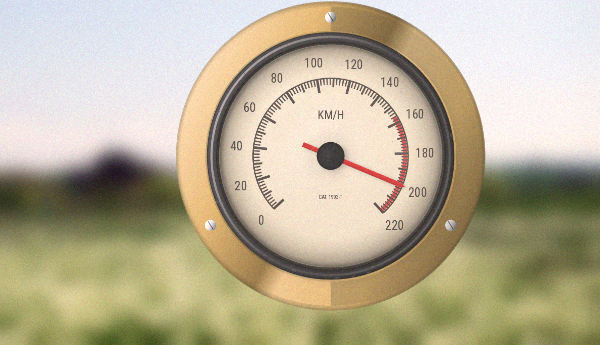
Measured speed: 200,km/h
